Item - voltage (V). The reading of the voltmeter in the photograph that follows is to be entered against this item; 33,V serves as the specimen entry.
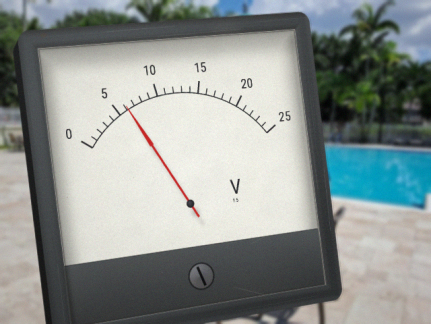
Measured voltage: 6,V
